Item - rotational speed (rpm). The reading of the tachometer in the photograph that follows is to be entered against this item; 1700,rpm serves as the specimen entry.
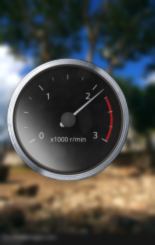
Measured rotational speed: 2125,rpm
